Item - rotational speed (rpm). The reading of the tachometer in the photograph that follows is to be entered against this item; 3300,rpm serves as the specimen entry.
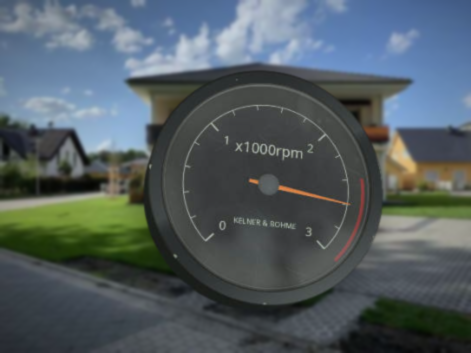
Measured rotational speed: 2600,rpm
